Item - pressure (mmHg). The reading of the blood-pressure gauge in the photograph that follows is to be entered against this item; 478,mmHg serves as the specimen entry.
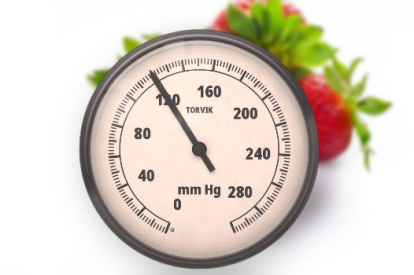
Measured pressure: 120,mmHg
